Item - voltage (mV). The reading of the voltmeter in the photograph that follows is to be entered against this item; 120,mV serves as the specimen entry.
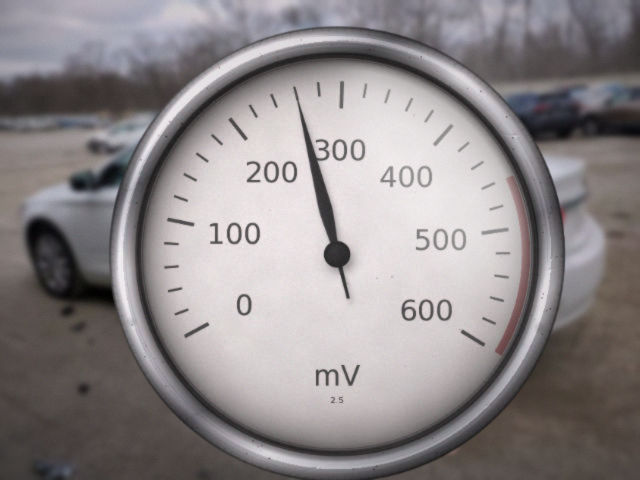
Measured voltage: 260,mV
